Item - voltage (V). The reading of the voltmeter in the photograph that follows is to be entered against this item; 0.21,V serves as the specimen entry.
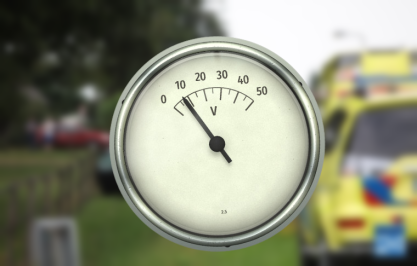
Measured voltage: 7.5,V
